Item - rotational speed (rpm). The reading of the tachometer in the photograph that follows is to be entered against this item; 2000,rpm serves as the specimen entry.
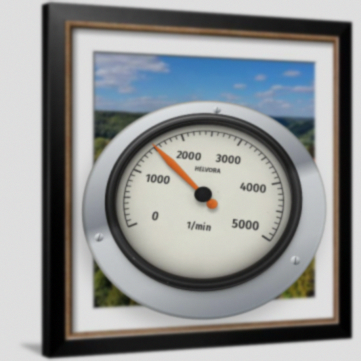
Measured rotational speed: 1500,rpm
